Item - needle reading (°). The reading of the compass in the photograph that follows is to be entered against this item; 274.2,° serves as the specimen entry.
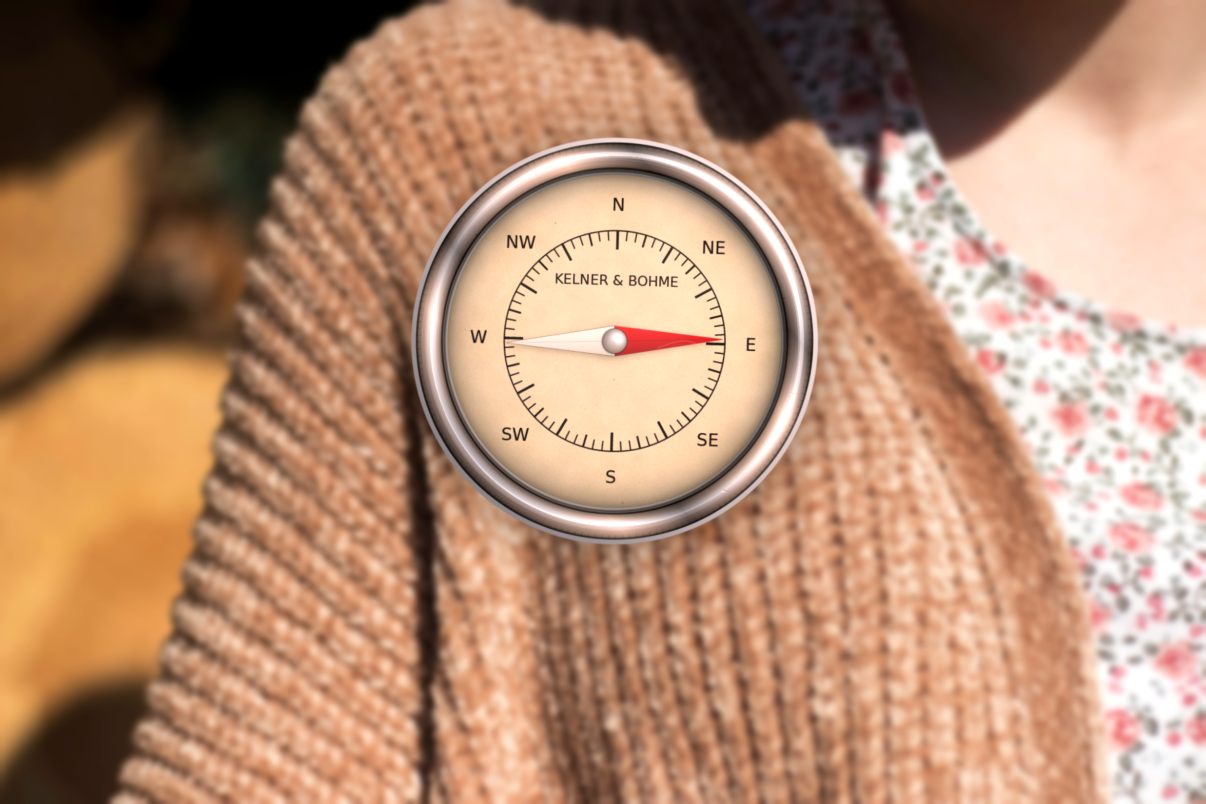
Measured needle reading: 87.5,°
